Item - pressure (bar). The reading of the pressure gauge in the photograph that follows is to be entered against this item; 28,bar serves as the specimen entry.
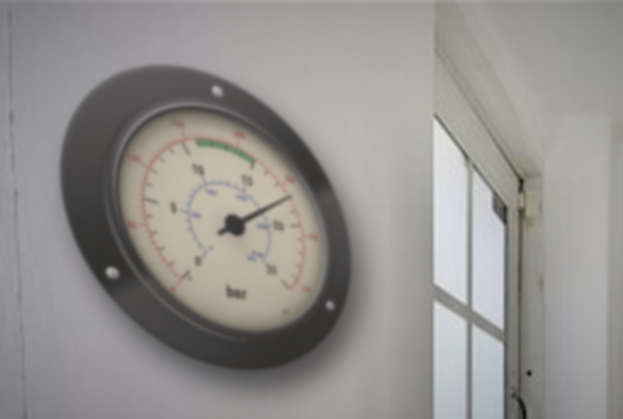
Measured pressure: 18,bar
